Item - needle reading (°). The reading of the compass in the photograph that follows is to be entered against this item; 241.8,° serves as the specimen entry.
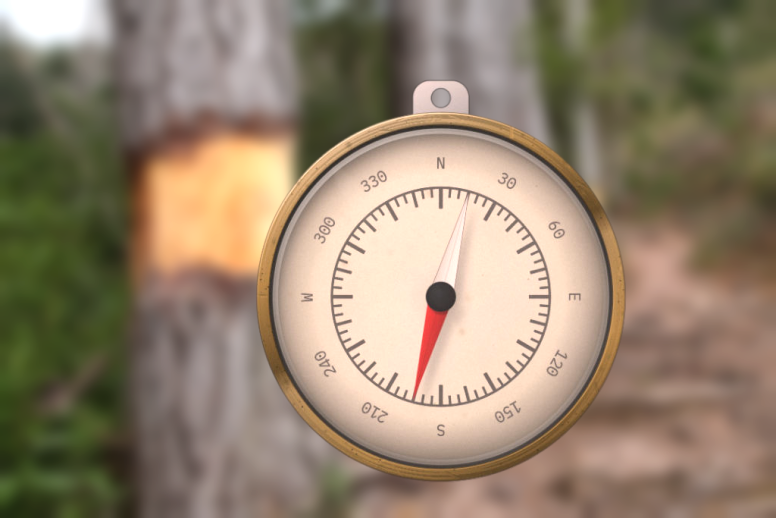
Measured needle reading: 195,°
